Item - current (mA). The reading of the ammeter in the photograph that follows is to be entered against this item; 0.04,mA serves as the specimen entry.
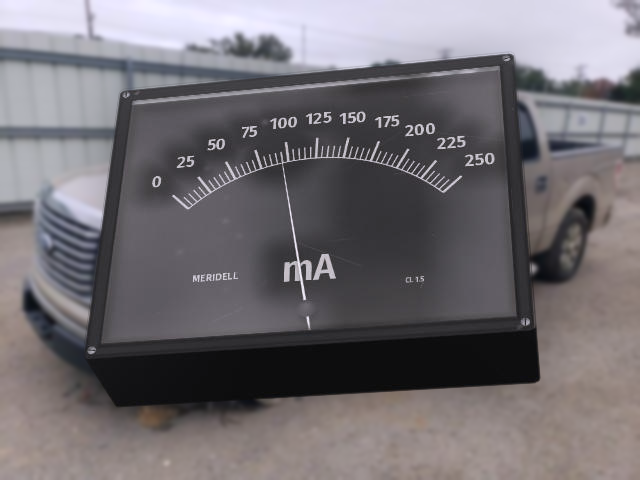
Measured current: 95,mA
